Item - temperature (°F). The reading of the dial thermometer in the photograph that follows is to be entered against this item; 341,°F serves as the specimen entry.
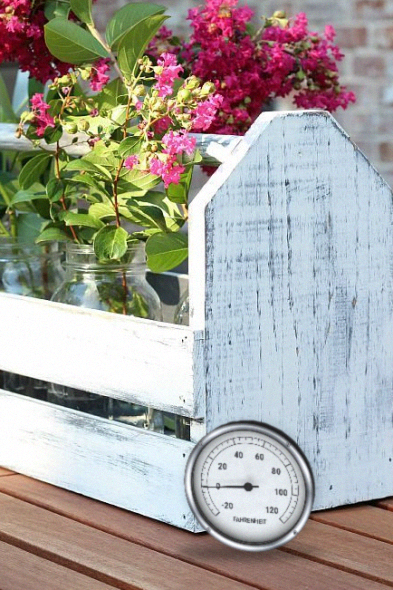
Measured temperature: 0,°F
